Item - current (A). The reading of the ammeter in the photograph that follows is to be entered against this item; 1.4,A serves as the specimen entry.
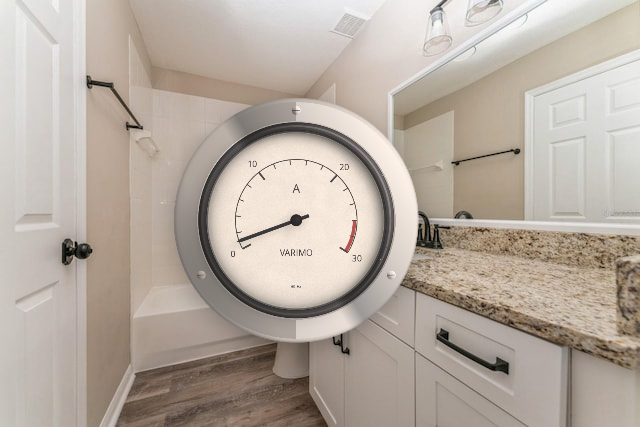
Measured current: 1,A
